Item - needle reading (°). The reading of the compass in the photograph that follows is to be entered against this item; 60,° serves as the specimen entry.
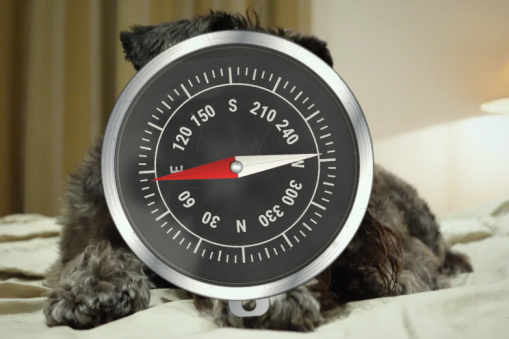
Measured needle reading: 85,°
